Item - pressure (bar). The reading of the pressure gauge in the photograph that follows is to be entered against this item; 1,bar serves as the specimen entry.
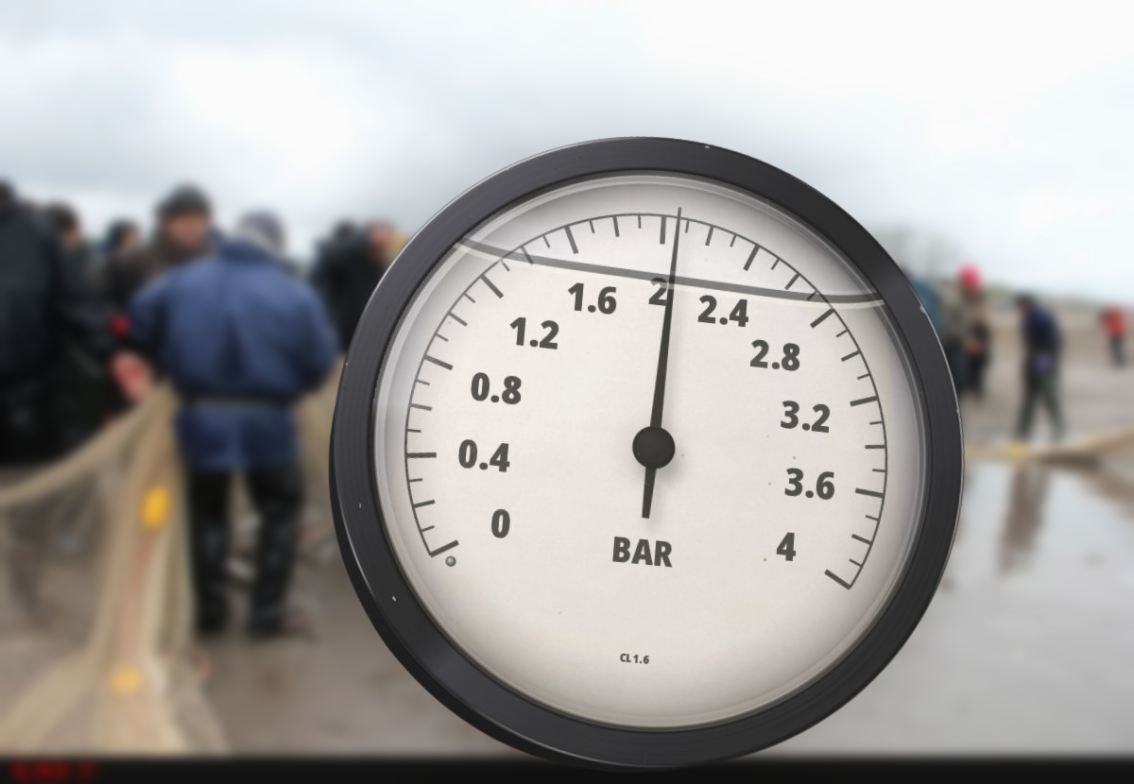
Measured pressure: 2.05,bar
